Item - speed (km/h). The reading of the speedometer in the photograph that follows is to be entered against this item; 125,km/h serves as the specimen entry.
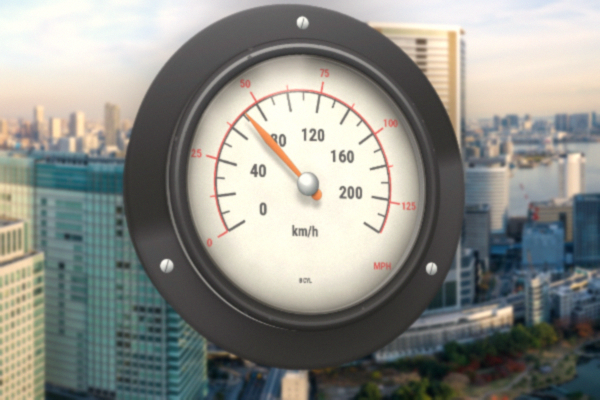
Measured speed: 70,km/h
